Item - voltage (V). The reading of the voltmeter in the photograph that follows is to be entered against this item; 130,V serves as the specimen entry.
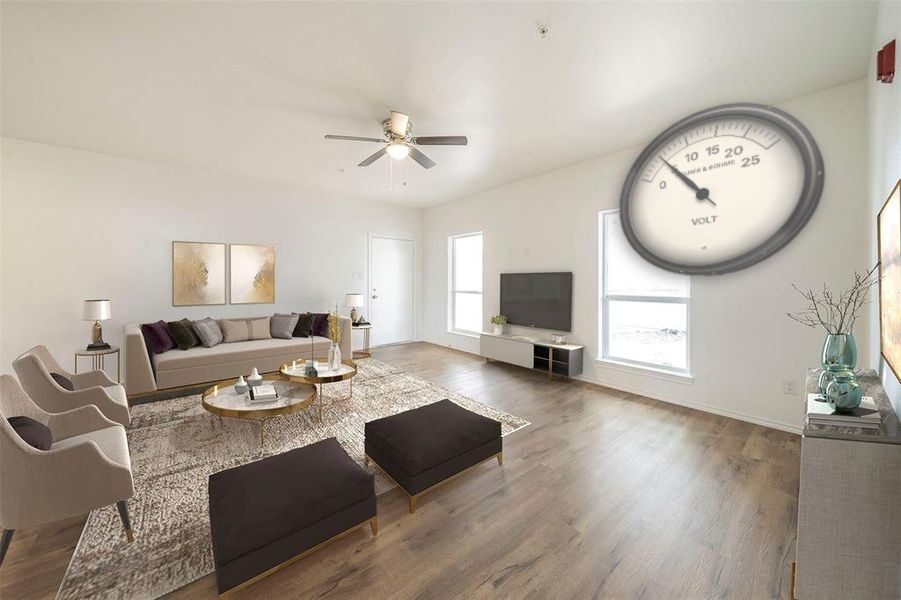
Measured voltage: 5,V
